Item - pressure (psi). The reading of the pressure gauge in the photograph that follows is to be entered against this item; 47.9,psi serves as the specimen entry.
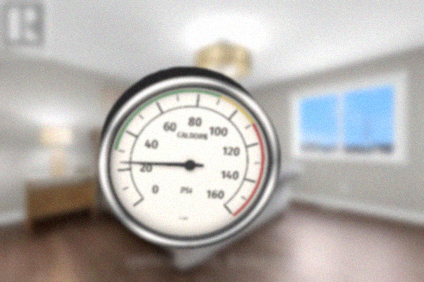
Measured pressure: 25,psi
